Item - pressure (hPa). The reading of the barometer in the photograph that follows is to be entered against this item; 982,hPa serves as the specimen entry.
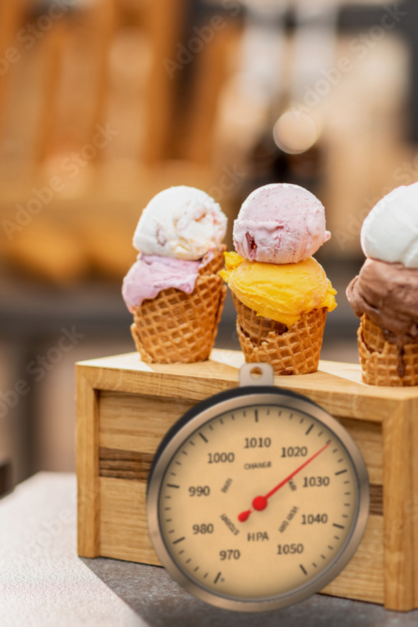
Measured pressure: 1024,hPa
